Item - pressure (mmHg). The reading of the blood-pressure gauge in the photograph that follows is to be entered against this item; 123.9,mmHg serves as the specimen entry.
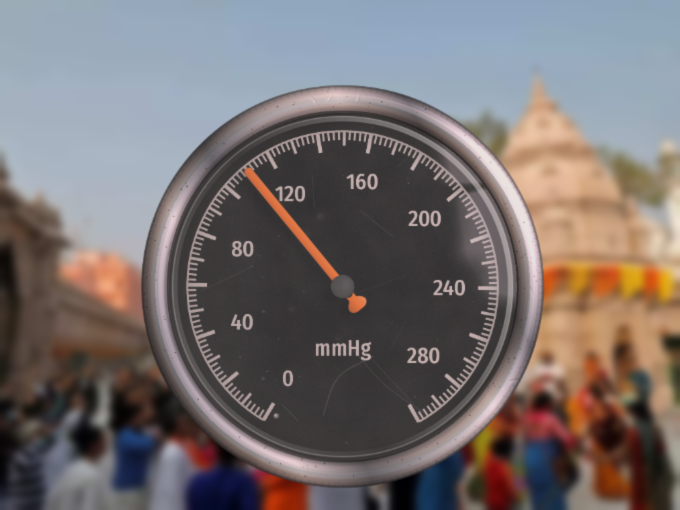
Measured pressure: 110,mmHg
